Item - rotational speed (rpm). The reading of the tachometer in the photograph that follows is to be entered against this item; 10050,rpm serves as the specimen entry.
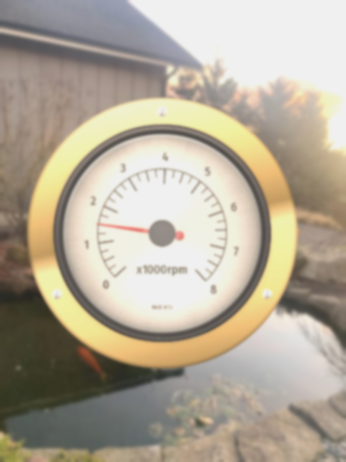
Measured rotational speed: 1500,rpm
